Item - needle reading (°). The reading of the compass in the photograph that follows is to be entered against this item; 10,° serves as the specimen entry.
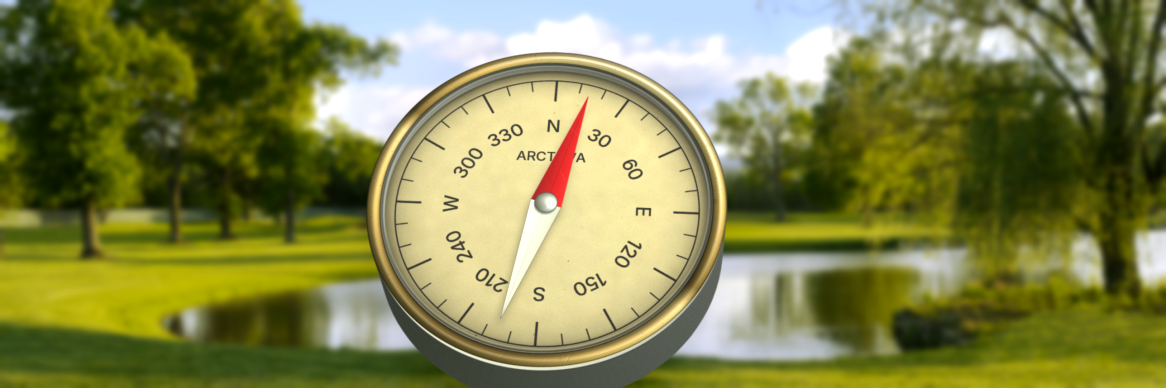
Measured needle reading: 15,°
